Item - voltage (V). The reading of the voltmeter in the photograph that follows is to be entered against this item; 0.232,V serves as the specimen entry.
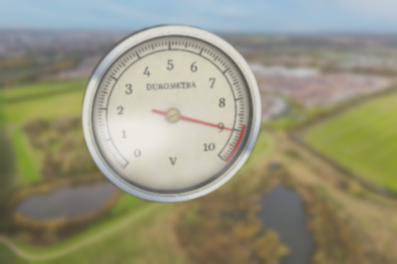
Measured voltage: 9,V
